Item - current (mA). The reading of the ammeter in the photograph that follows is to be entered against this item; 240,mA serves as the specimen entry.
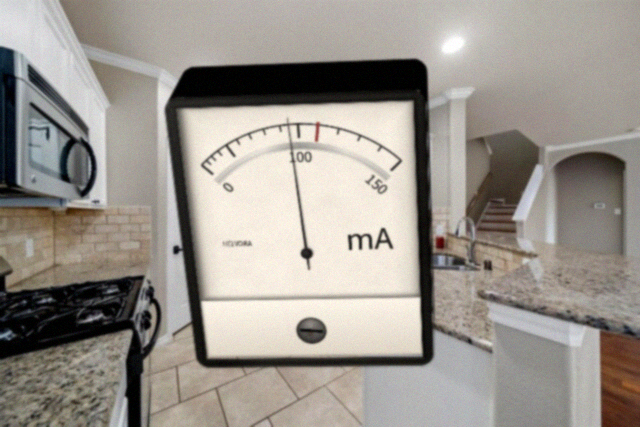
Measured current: 95,mA
